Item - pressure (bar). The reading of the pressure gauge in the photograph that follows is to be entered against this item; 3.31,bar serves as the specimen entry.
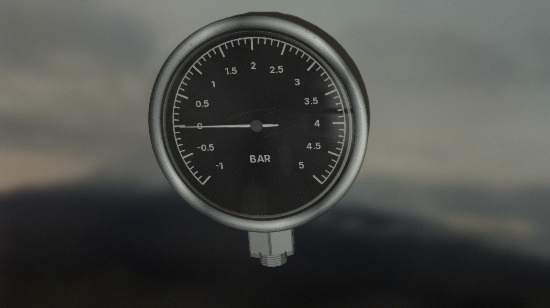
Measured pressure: 0,bar
